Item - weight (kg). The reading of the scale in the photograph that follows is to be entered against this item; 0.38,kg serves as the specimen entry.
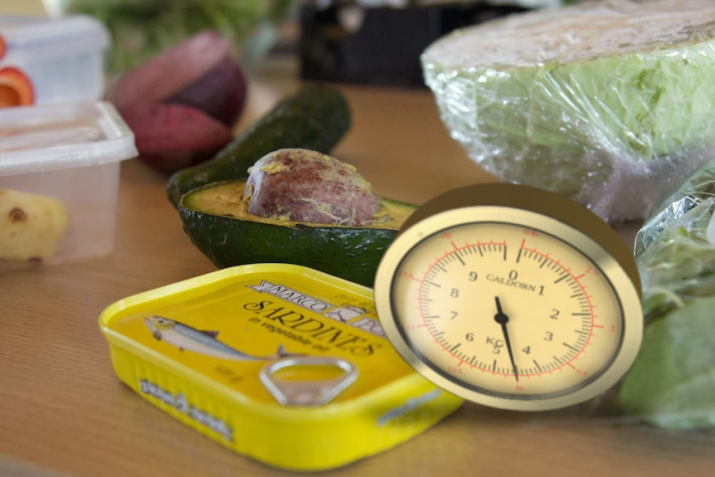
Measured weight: 4.5,kg
